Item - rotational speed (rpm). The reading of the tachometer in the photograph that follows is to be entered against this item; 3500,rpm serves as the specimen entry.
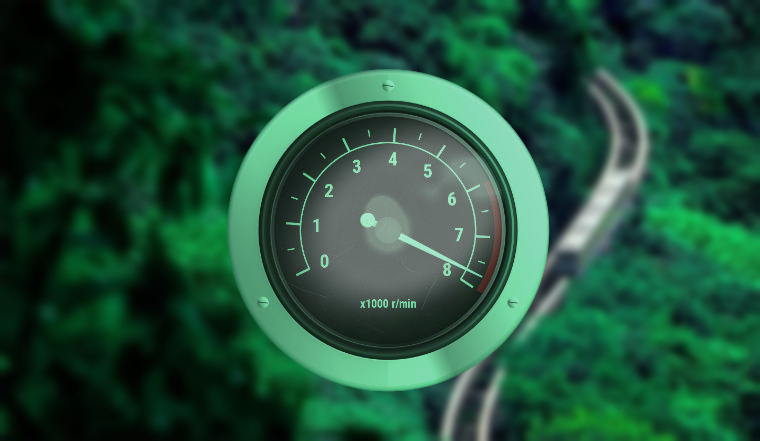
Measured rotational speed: 7750,rpm
